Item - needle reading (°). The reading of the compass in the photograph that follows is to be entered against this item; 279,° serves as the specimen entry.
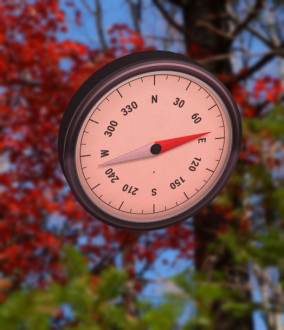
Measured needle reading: 80,°
